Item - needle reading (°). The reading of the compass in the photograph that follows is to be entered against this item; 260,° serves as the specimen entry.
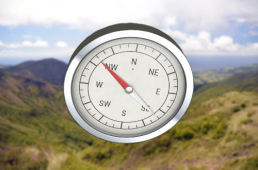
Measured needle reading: 310,°
